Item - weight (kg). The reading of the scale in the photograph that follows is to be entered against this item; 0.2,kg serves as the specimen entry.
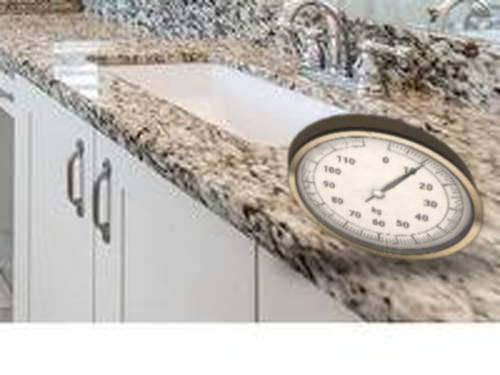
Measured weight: 10,kg
